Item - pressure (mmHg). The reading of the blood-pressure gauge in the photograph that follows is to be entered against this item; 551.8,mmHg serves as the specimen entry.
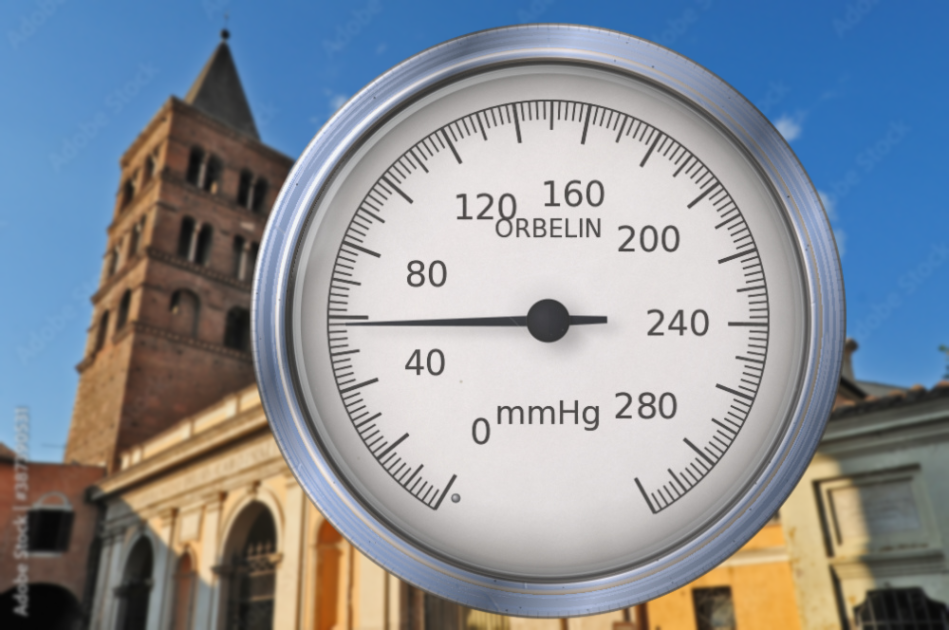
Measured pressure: 58,mmHg
